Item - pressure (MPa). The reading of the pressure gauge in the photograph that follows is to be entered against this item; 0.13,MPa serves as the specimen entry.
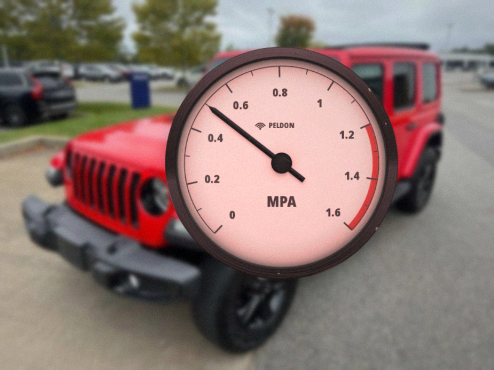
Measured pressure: 0.5,MPa
